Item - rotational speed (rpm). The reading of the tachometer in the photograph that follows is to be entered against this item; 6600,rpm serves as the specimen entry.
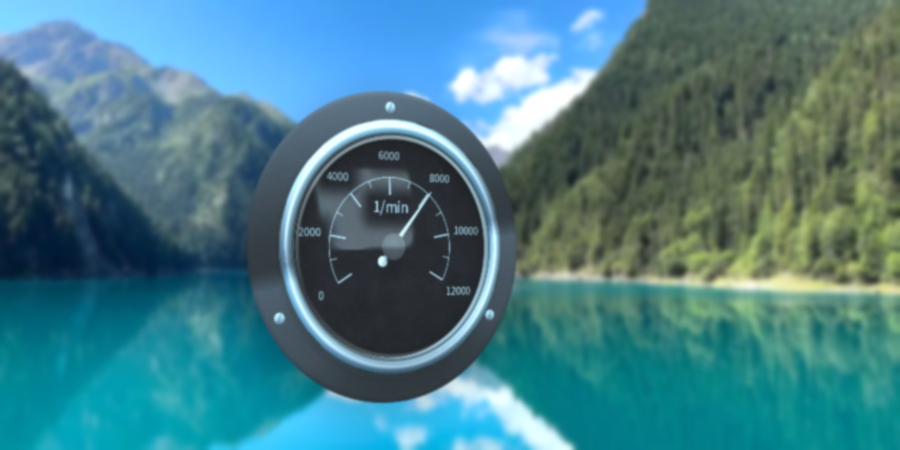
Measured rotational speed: 8000,rpm
